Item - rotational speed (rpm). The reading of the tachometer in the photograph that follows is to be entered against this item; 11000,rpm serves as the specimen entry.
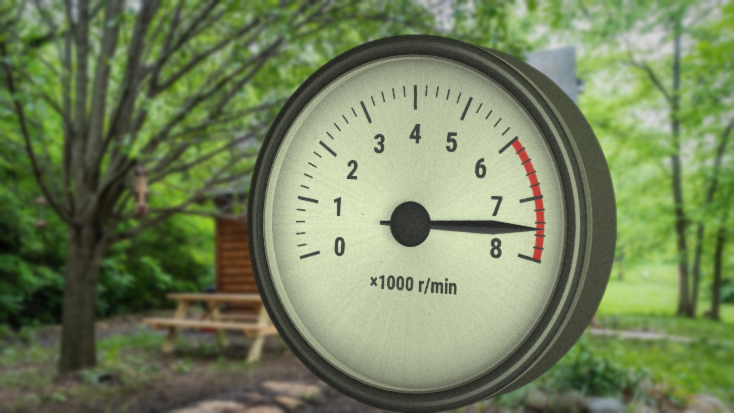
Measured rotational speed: 7500,rpm
